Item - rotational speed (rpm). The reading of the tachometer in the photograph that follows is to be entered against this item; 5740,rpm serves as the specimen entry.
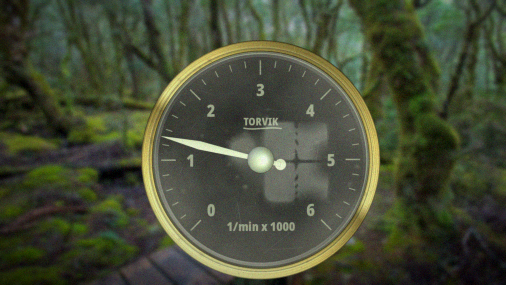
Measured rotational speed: 1300,rpm
